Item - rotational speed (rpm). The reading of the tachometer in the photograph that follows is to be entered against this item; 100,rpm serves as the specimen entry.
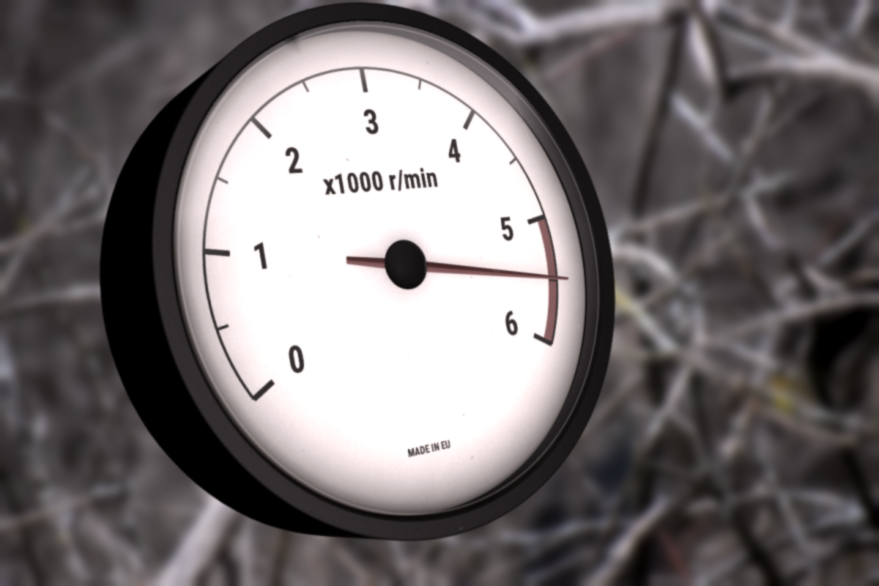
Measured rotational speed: 5500,rpm
